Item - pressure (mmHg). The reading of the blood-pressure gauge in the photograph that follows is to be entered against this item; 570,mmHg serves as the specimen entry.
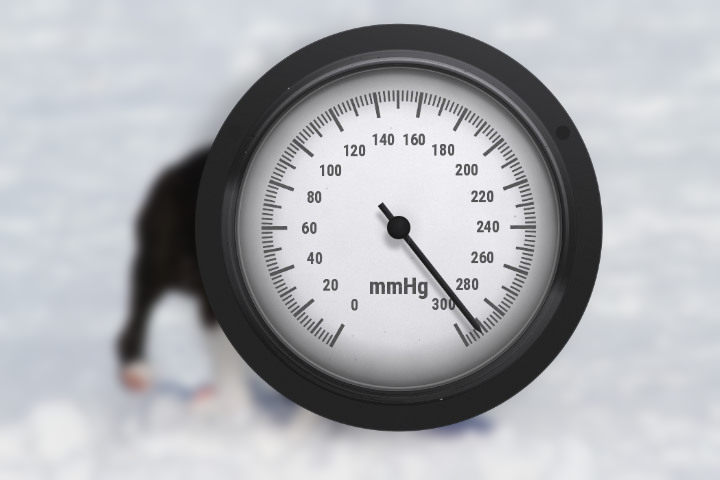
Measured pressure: 292,mmHg
